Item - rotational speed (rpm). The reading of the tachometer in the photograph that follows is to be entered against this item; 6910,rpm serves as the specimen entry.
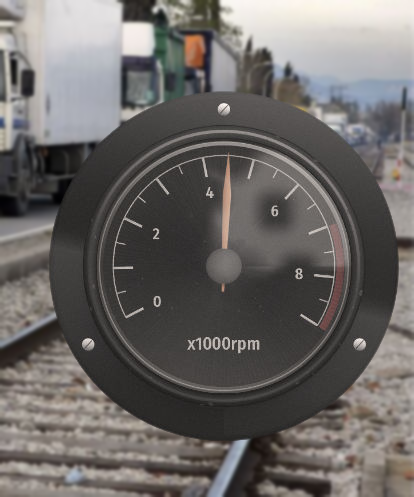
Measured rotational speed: 4500,rpm
